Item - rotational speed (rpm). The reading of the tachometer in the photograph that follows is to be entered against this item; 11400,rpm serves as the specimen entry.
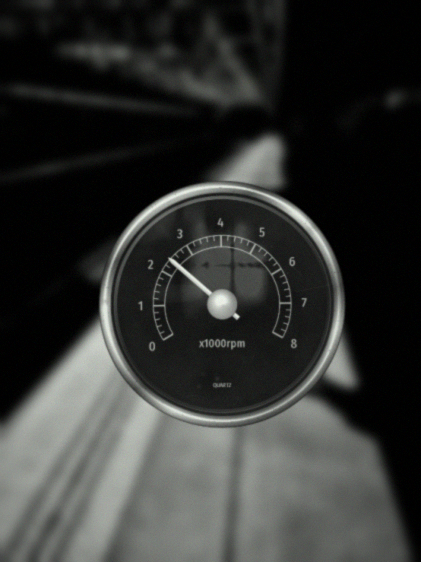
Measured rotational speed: 2400,rpm
